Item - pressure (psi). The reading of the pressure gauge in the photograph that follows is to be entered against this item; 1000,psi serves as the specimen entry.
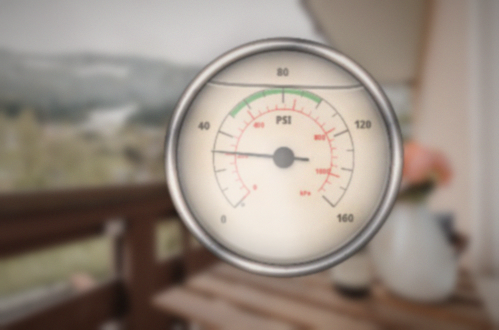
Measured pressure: 30,psi
